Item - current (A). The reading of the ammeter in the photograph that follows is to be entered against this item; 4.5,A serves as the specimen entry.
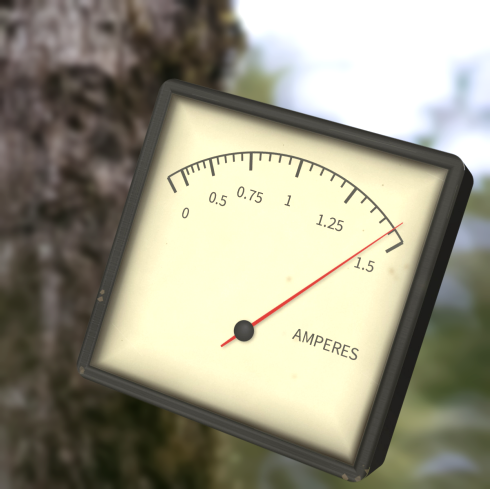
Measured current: 1.45,A
